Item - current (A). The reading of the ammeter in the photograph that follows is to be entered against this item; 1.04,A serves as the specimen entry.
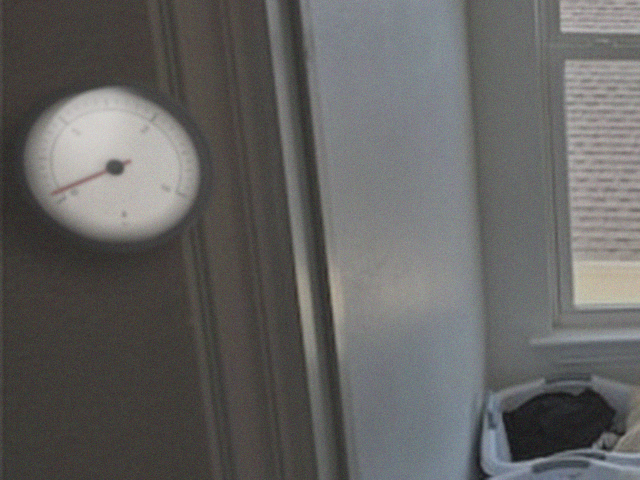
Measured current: 0.1,A
